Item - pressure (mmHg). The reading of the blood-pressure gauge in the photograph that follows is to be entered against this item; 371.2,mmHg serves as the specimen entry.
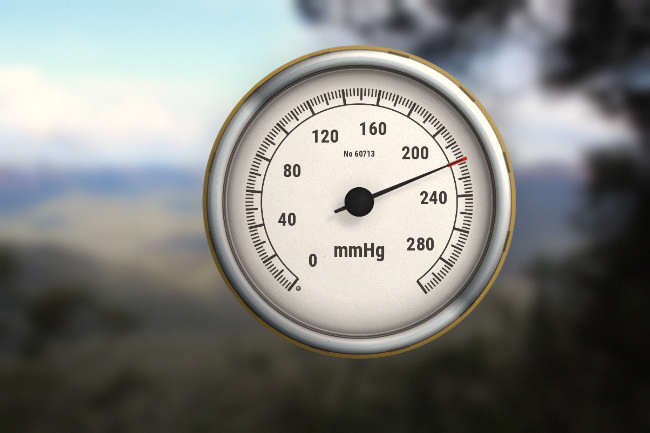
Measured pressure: 220,mmHg
